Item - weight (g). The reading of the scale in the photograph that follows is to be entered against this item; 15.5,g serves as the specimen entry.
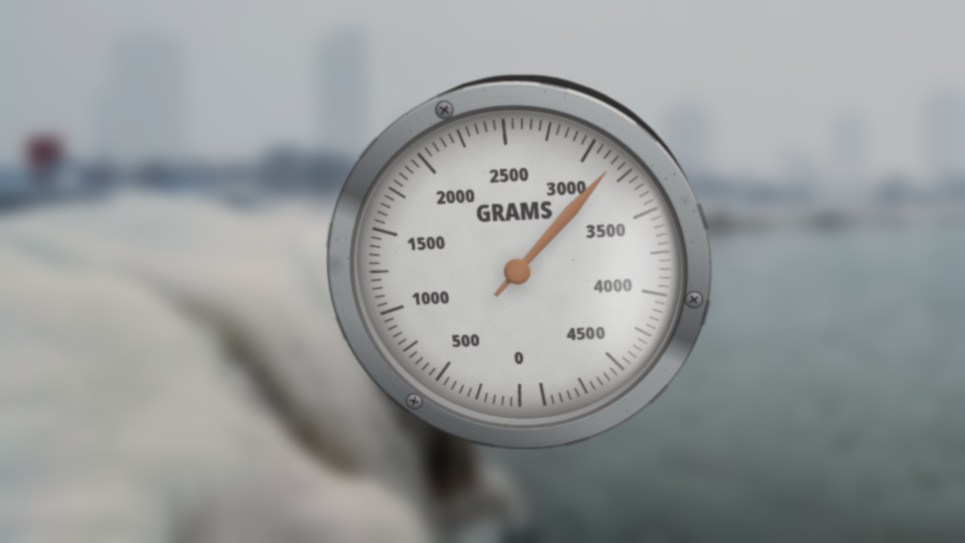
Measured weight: 3150,g
